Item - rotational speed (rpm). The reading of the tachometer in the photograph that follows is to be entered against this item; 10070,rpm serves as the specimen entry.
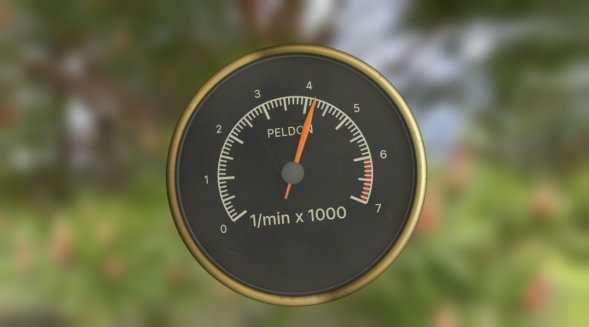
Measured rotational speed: 4200,rpm
